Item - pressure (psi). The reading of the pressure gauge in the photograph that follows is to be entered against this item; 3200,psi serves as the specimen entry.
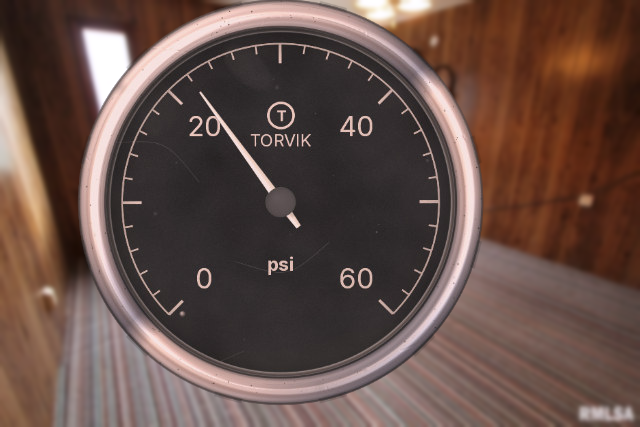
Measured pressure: 22,psi
